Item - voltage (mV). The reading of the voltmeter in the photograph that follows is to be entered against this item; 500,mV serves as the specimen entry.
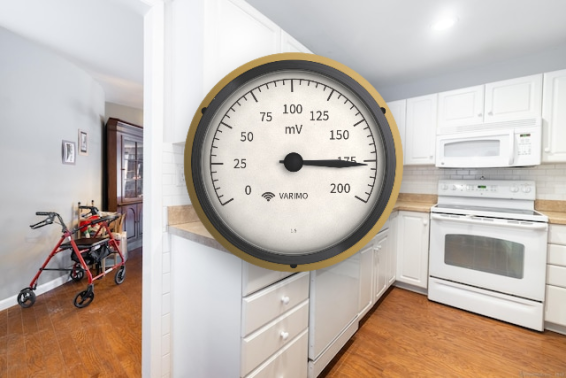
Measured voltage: 177.5,mV
